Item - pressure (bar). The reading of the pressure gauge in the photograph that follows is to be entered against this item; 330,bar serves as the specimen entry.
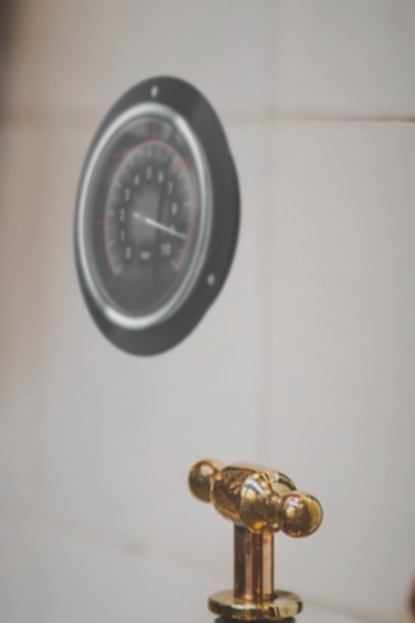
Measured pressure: 9,bar
